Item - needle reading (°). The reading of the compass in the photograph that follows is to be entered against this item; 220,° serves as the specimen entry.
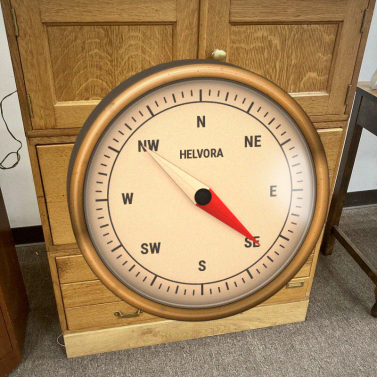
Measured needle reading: 132.5,°
